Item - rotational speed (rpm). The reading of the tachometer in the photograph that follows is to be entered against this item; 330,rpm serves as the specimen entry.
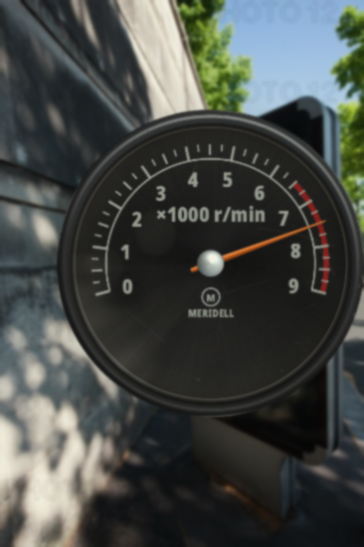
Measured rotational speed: 7500,rpm
